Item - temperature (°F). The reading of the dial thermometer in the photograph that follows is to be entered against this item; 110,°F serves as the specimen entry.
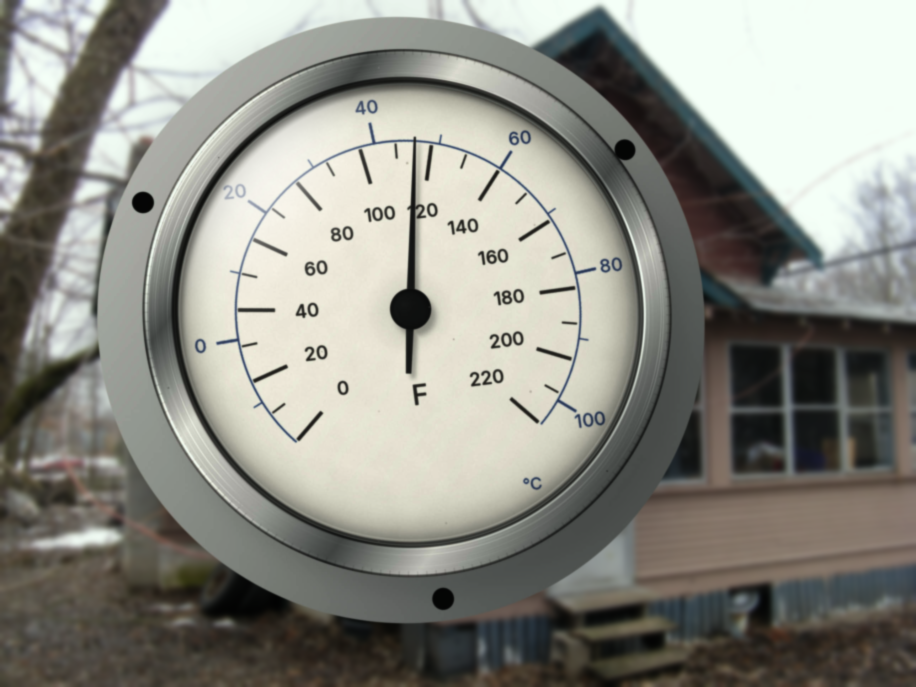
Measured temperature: 115,°F
